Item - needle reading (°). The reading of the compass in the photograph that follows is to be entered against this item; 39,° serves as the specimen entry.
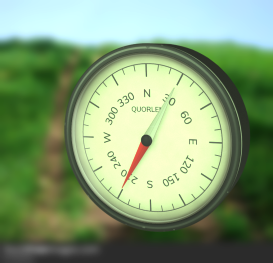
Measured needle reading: 210,°
